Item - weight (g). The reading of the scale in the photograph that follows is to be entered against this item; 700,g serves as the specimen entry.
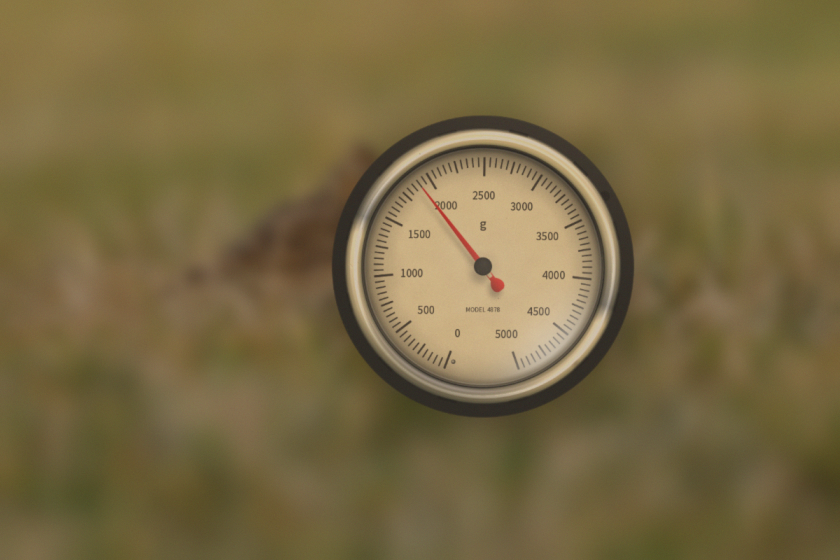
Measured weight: 1900,g
